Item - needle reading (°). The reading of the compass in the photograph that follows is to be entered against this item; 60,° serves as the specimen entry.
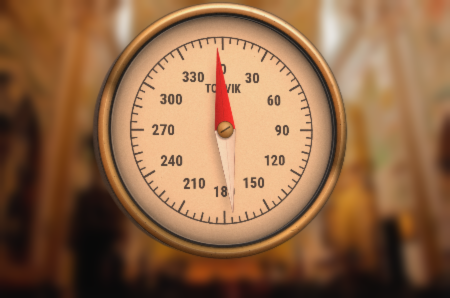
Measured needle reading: 355,°
